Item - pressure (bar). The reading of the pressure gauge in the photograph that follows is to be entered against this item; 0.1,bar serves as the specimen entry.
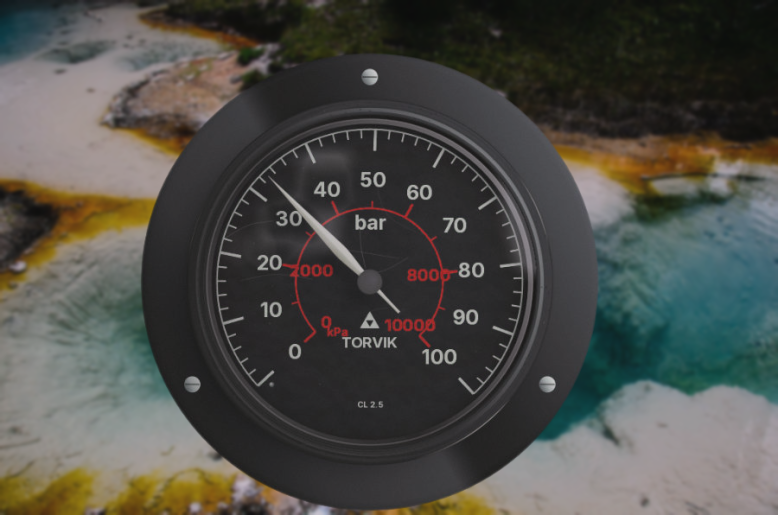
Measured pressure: 33,bar
